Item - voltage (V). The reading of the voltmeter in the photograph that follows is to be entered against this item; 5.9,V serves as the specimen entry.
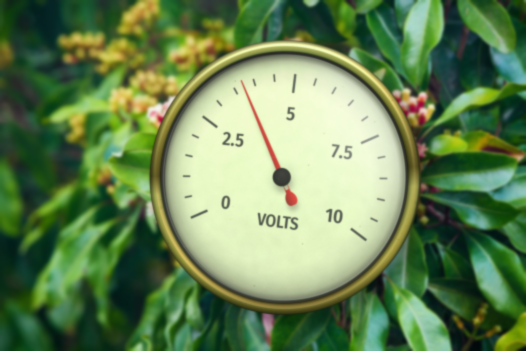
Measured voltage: 3.75,V
